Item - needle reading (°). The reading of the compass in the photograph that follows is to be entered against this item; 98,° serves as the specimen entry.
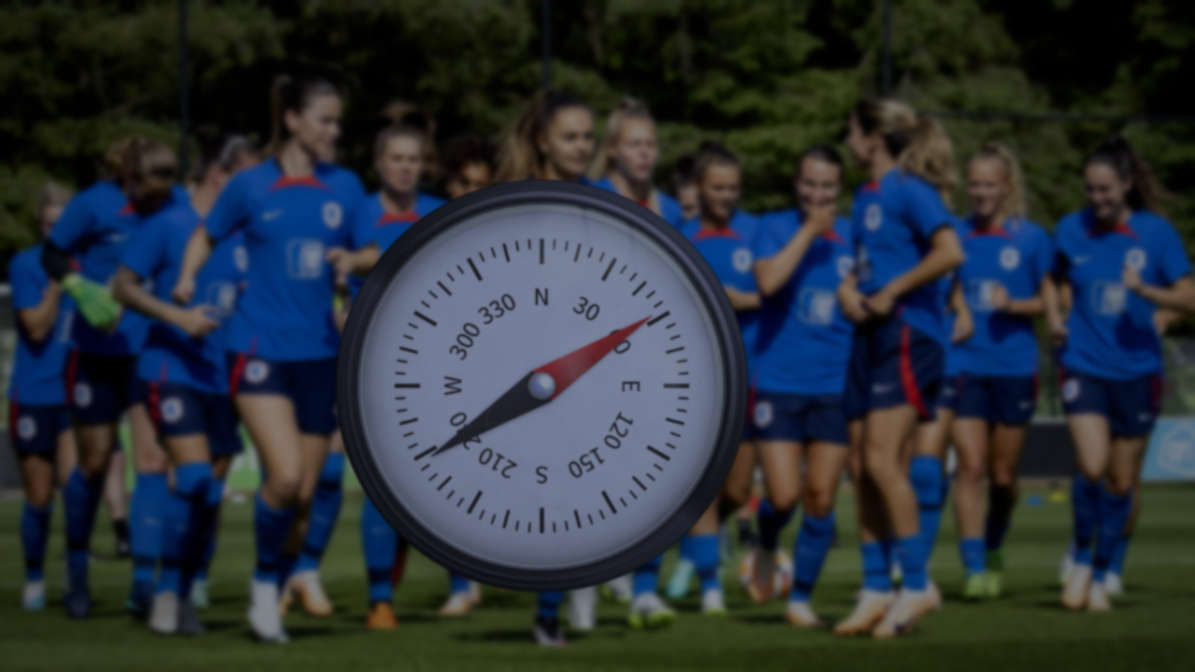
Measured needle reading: 57.5,°
